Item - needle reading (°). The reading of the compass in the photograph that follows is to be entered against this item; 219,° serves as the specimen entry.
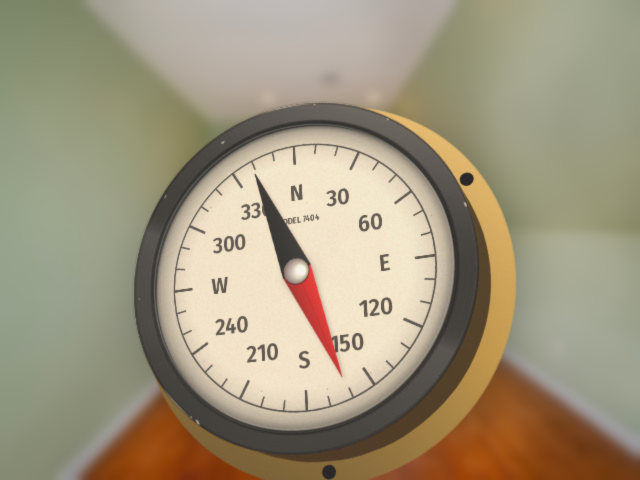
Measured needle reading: 160,°
